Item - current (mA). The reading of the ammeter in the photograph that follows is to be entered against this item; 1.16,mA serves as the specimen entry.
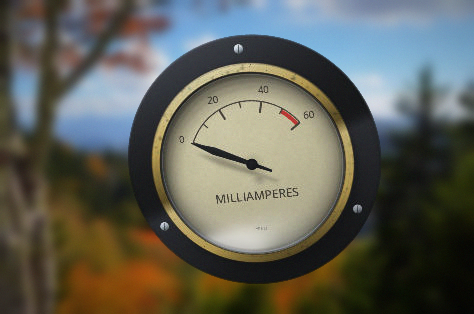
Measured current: 0,mA
